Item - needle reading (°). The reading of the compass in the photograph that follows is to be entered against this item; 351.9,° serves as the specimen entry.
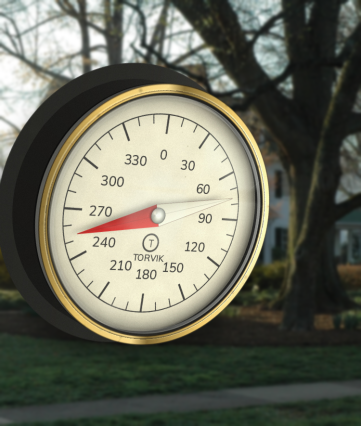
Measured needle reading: 255,°
